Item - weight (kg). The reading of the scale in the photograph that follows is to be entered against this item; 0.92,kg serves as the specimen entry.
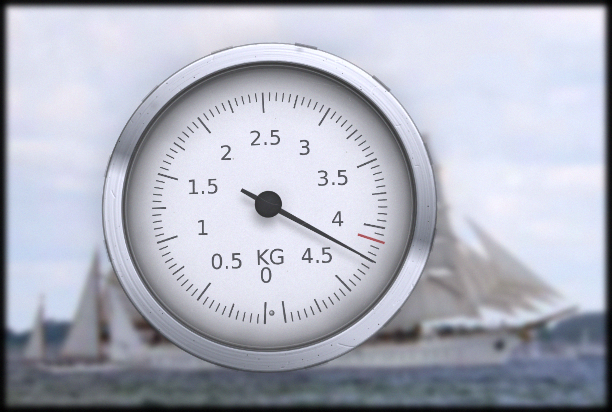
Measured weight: 4.25,kg
